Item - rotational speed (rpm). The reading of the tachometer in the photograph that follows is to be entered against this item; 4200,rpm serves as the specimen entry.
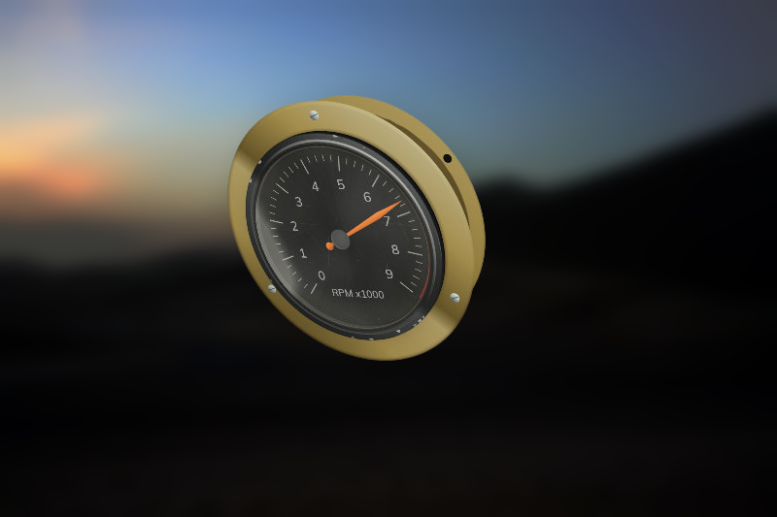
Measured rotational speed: 6700,rpm
